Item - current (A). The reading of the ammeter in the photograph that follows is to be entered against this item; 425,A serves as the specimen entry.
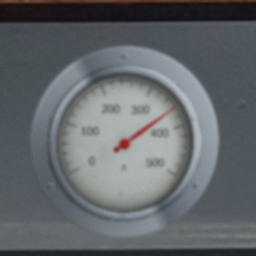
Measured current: 360,A
